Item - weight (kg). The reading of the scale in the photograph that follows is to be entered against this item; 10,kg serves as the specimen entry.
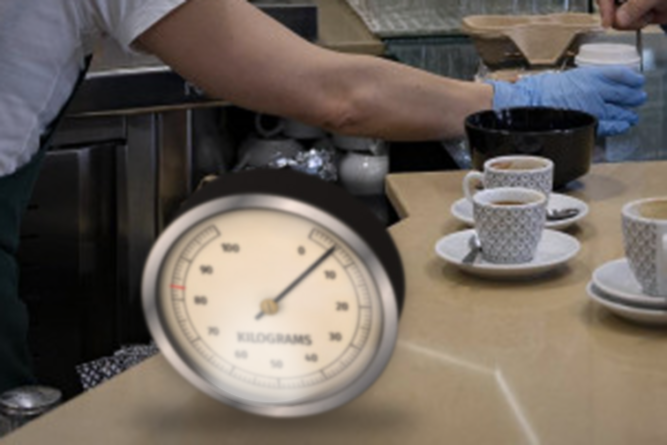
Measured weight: 5,kg
